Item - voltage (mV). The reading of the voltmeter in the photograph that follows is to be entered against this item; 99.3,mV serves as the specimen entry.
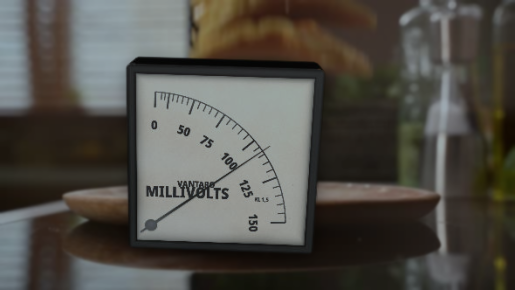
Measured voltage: 107.5,mV
